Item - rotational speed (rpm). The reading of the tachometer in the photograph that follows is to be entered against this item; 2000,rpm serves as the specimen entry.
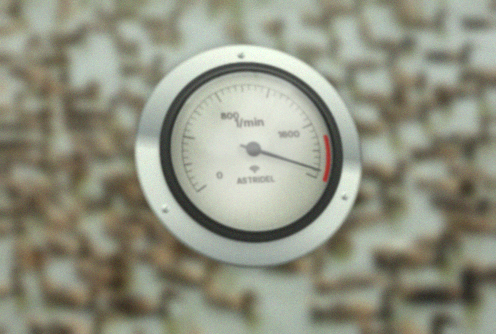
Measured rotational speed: 1950,rpm
